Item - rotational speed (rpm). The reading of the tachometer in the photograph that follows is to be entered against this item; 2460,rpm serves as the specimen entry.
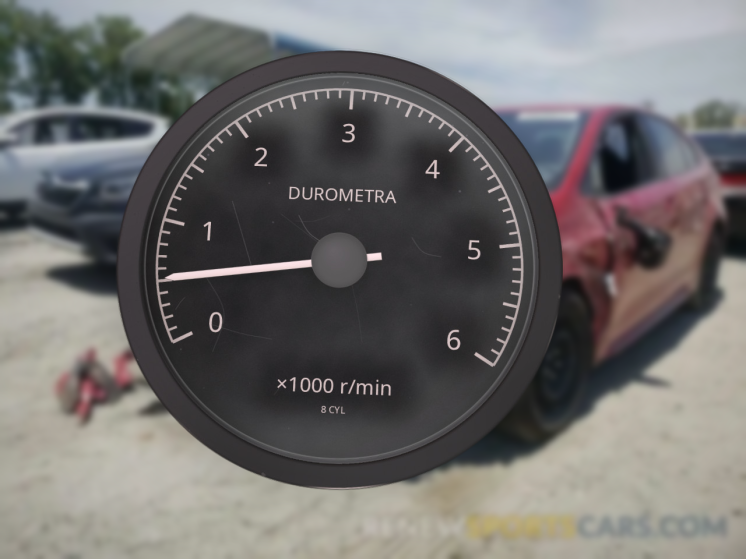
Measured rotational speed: 500,rpm
